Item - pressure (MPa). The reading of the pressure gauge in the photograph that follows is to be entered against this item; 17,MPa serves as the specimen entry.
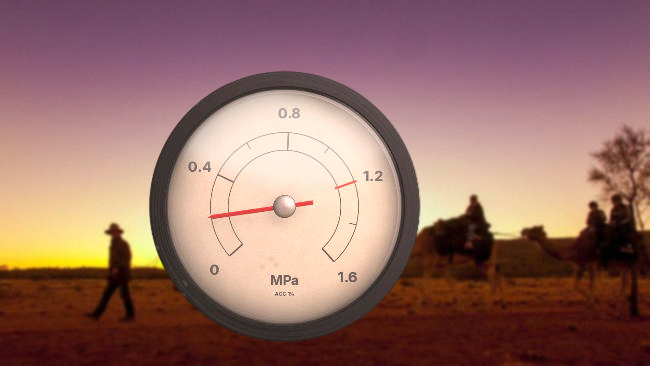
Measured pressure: 0.2,MPa
